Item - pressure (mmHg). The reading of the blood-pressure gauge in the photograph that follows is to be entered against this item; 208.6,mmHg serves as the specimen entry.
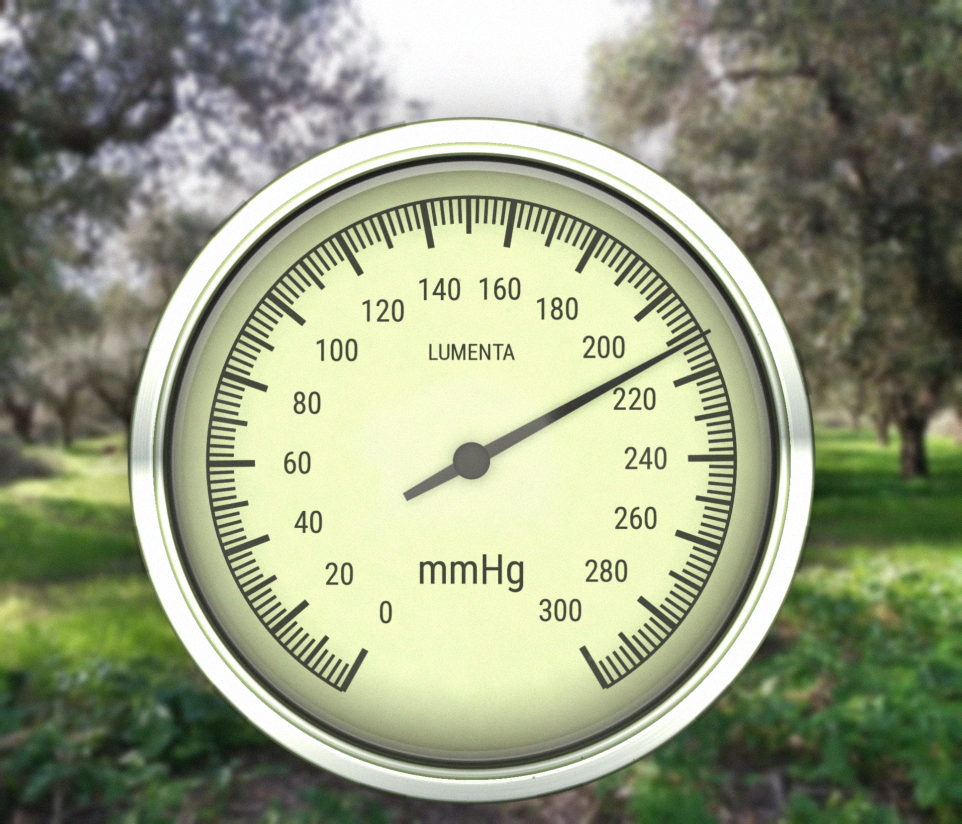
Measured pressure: 212,mmHg
